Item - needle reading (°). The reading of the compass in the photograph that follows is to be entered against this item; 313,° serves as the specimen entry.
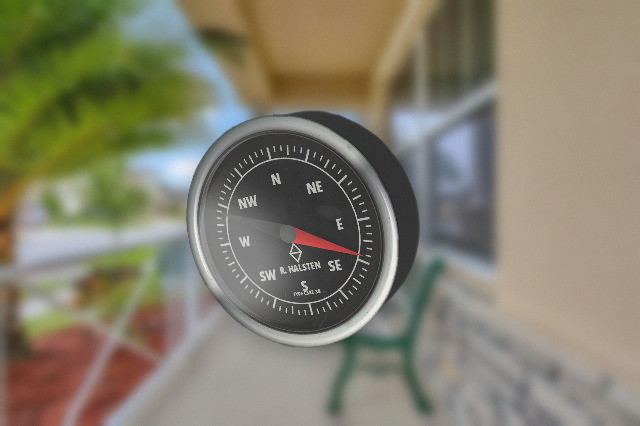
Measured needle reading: 115,°
